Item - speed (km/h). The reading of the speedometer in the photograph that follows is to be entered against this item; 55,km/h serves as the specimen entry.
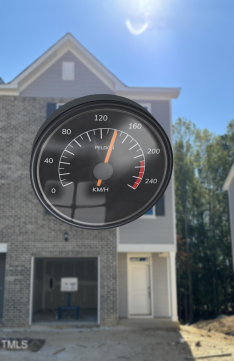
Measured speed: 140,km/h
